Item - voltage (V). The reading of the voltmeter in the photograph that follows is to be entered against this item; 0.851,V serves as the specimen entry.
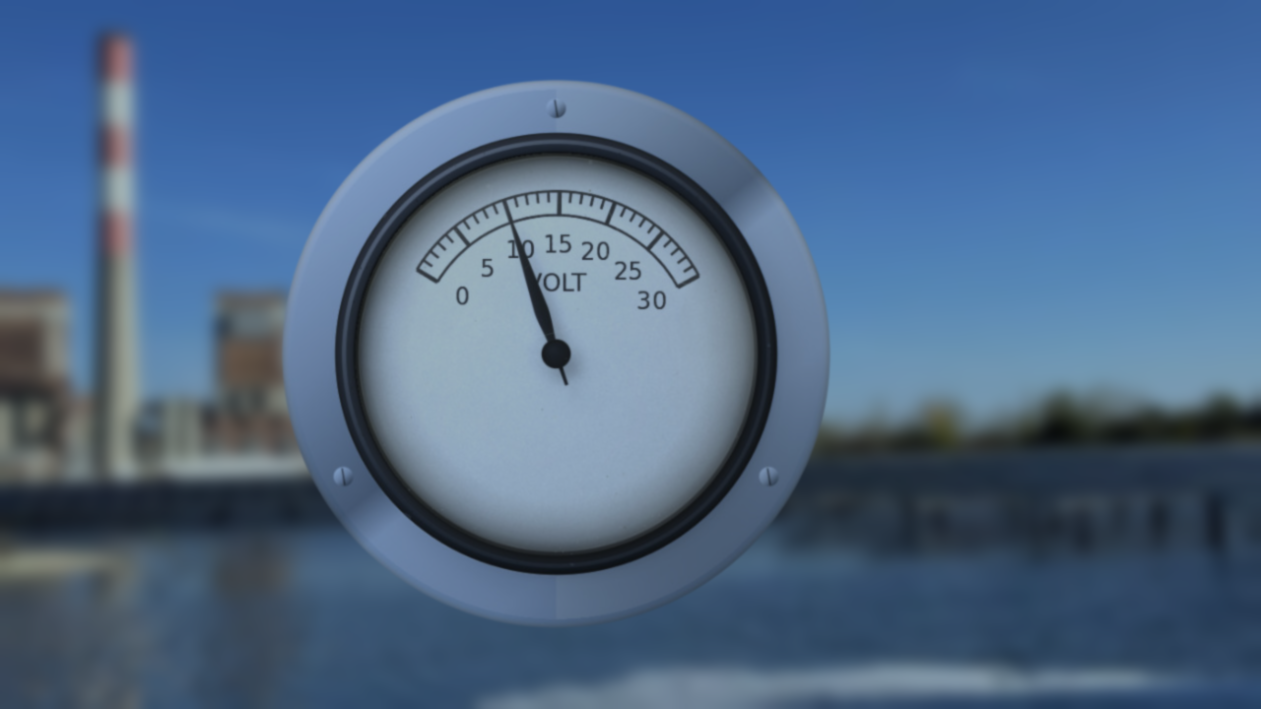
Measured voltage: 10,V
